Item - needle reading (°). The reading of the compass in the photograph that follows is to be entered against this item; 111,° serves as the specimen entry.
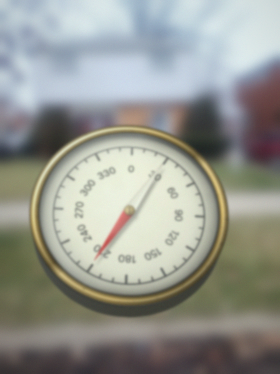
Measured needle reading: 210,°
